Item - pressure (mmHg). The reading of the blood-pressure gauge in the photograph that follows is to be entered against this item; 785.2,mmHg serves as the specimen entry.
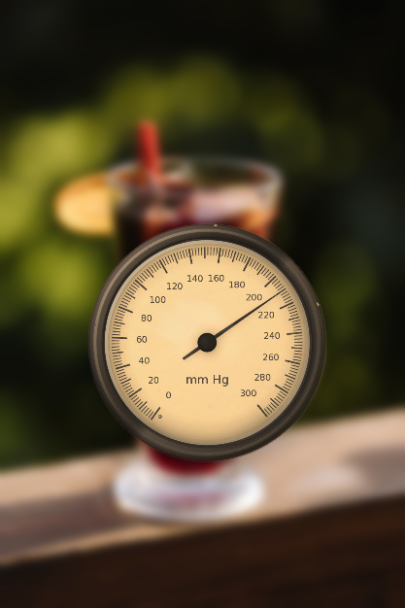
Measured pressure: 210,mmHg
